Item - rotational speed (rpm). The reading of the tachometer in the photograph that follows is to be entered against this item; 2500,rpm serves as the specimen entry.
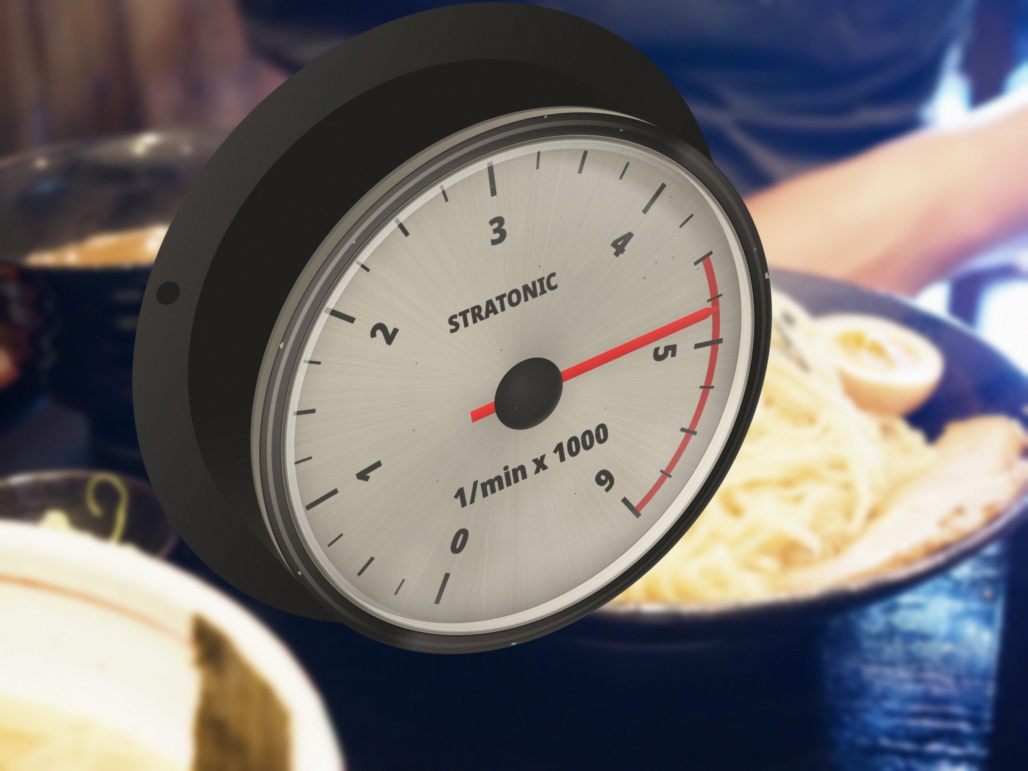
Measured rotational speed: 4750,rpm
